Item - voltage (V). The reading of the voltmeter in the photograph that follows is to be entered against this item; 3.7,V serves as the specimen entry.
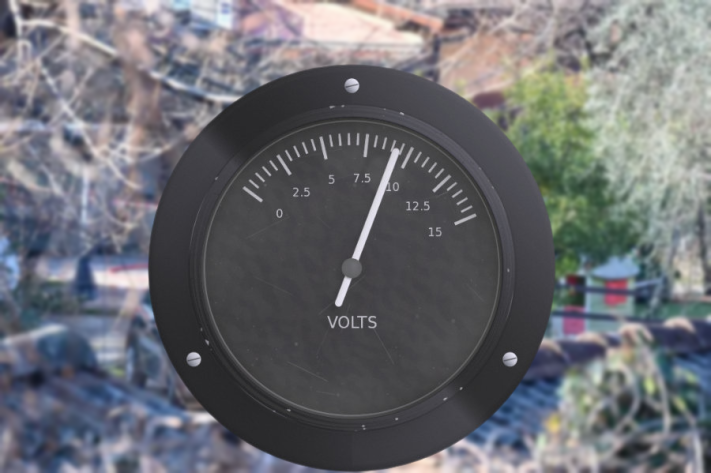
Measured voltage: 9.25,V
